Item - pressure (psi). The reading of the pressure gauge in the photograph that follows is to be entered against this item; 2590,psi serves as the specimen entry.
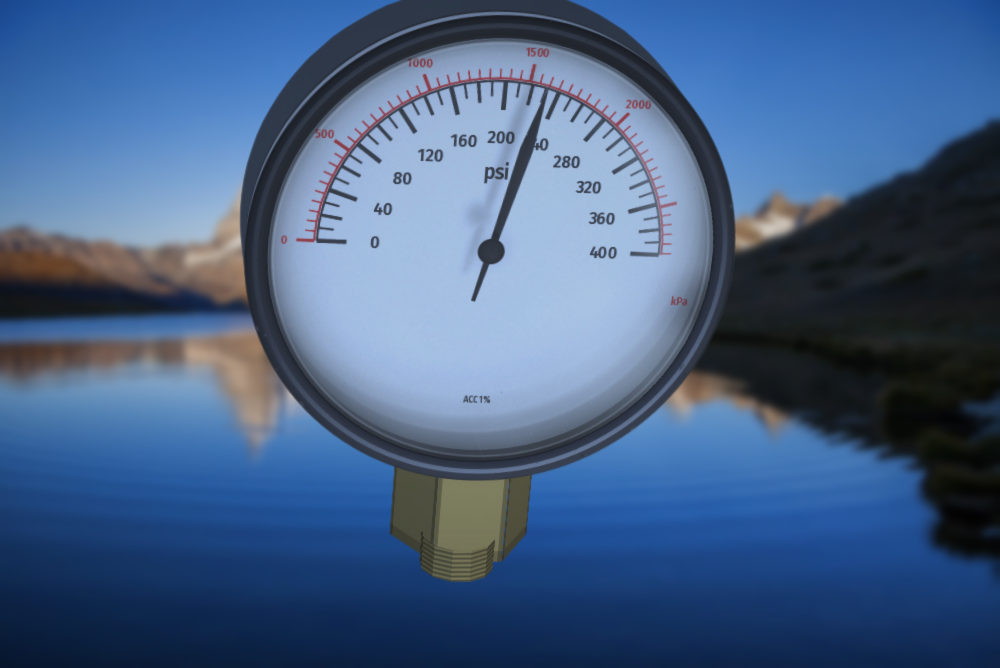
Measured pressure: 230,psi
